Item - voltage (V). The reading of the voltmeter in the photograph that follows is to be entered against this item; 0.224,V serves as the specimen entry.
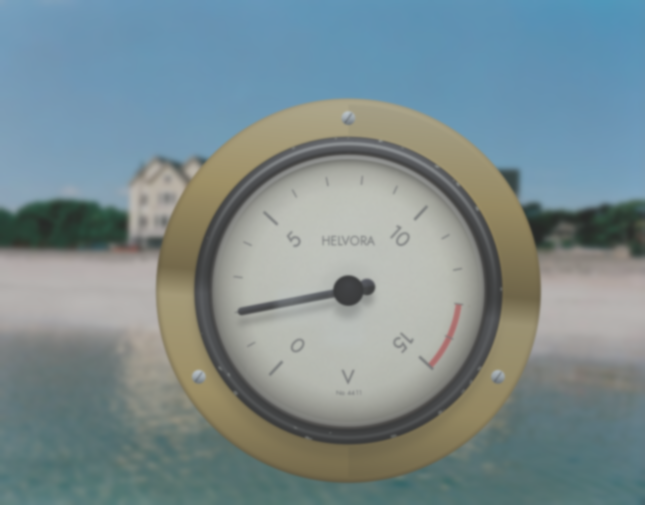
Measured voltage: 2,V
